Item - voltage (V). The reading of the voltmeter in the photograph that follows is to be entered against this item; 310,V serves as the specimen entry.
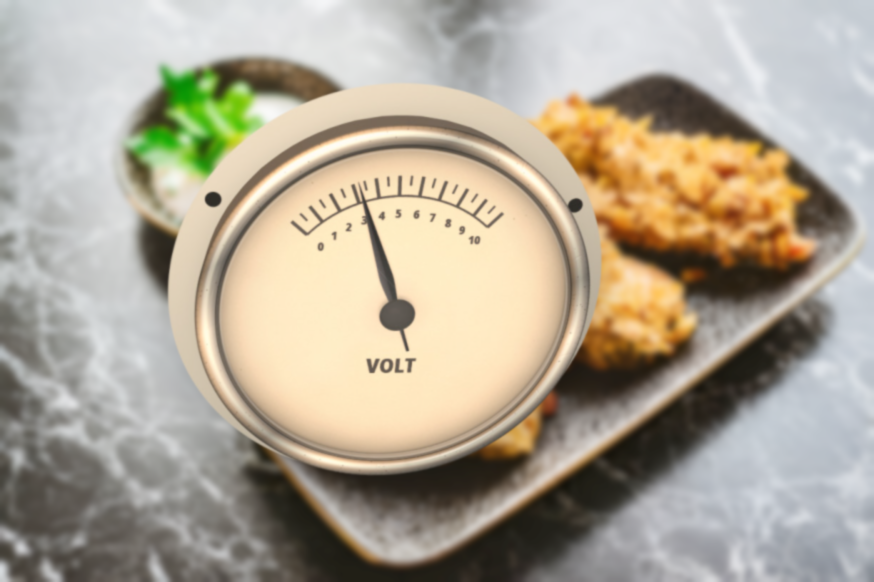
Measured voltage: 3.25,V
